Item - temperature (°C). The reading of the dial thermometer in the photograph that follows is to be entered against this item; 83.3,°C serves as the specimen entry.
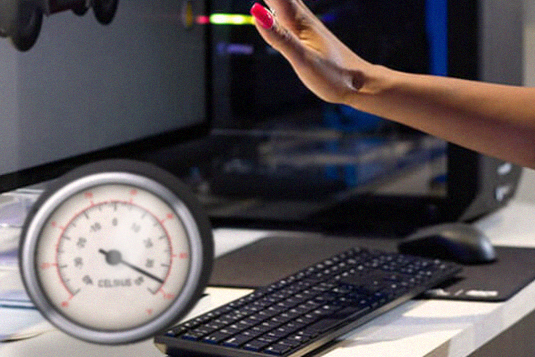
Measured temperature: 35,°C
